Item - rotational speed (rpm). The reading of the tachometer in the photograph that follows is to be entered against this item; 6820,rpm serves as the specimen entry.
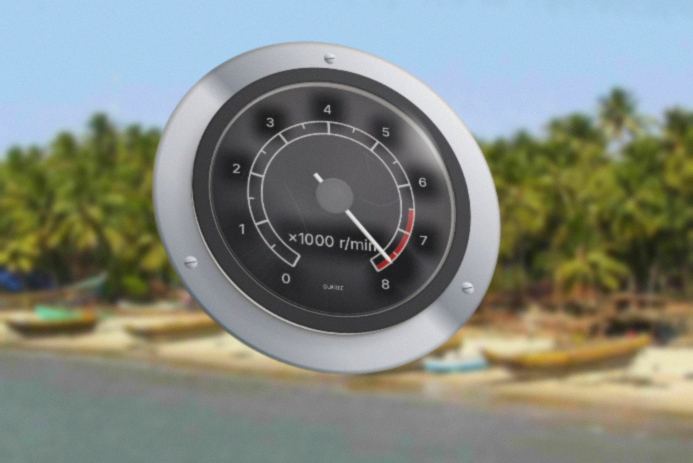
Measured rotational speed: 7750,rpm
